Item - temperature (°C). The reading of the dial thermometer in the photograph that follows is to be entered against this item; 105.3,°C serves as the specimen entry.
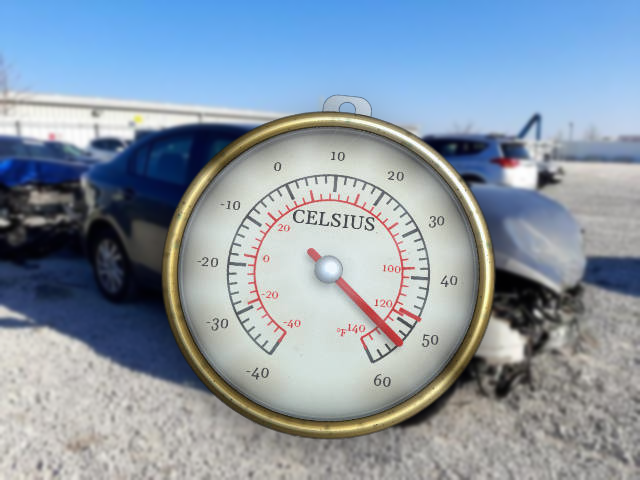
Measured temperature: 54,°C
